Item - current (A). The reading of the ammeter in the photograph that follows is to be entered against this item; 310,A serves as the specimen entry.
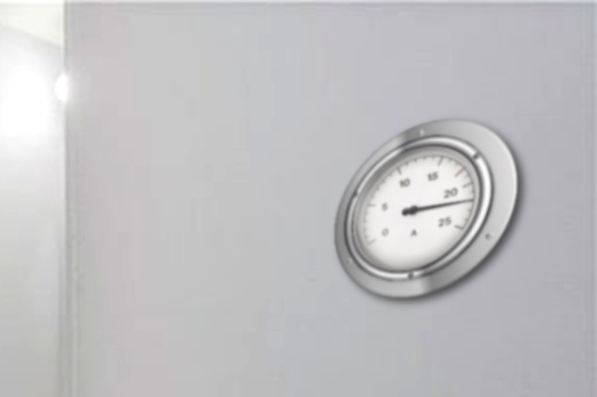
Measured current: 22,A
